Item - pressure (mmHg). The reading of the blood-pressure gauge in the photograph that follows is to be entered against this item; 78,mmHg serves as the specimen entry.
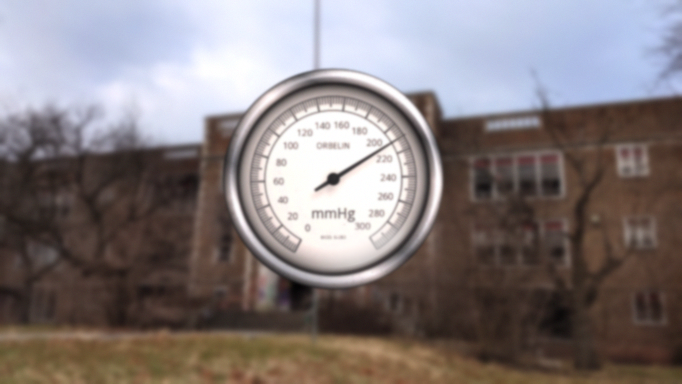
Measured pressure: 210,mmHg
